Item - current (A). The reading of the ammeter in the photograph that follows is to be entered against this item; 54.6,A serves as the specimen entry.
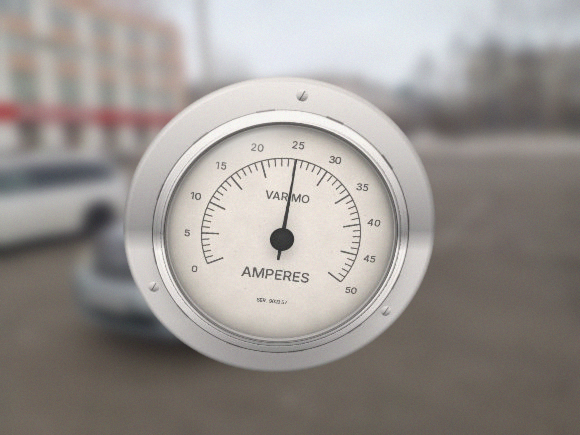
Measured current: 25,A
